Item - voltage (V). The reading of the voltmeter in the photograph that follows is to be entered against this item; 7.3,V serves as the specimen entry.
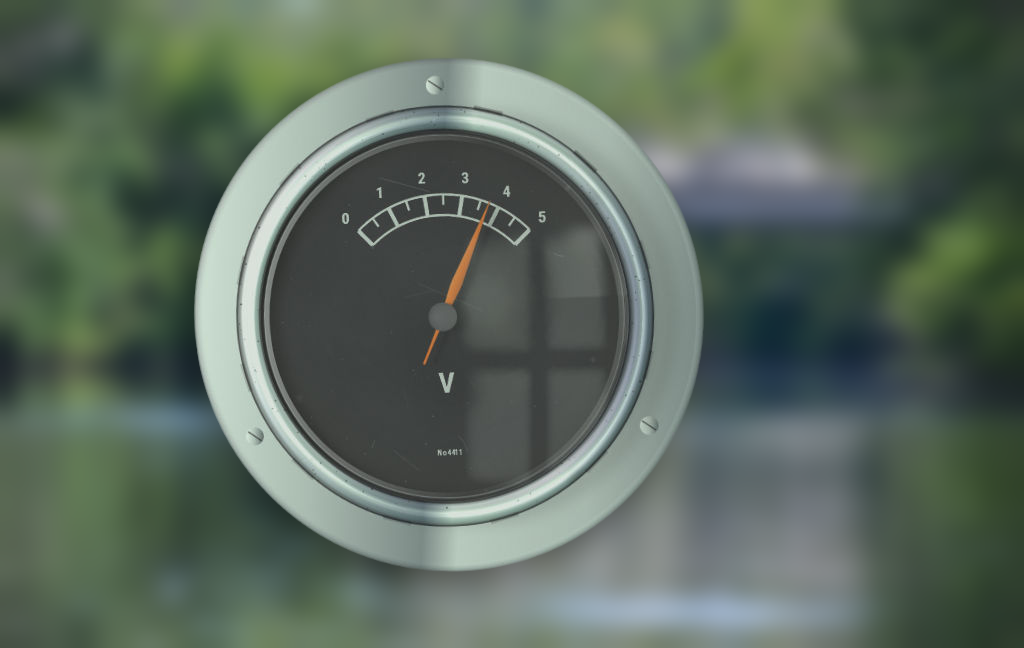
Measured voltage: 3.75,V
